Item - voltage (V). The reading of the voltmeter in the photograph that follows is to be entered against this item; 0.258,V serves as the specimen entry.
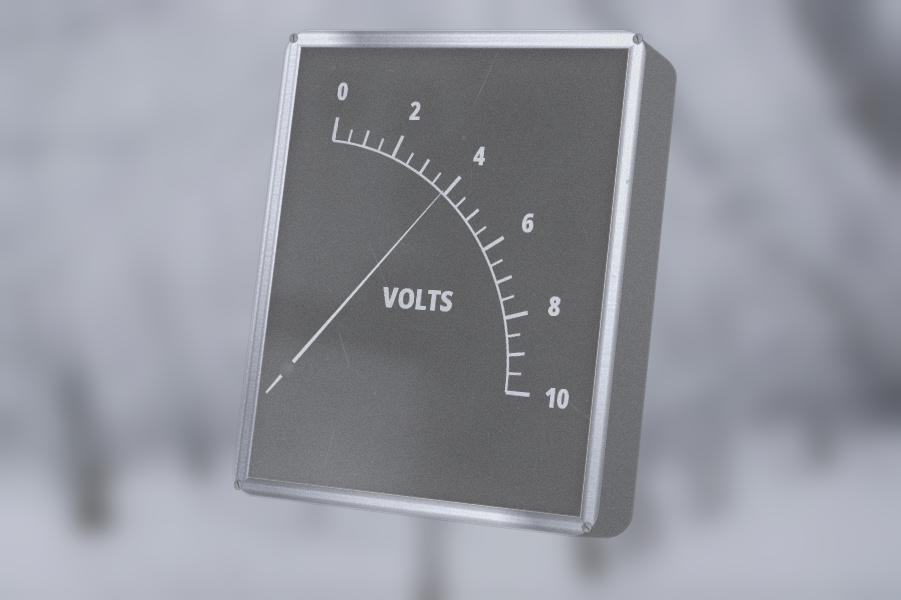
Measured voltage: 4,V
